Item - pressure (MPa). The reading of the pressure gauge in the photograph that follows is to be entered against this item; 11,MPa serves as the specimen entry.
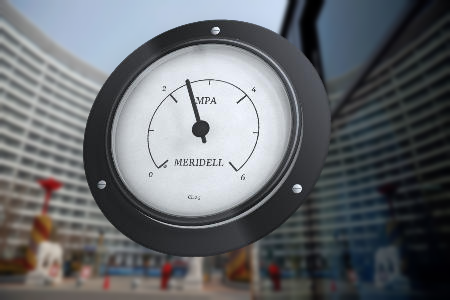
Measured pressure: 2.5,MPa
